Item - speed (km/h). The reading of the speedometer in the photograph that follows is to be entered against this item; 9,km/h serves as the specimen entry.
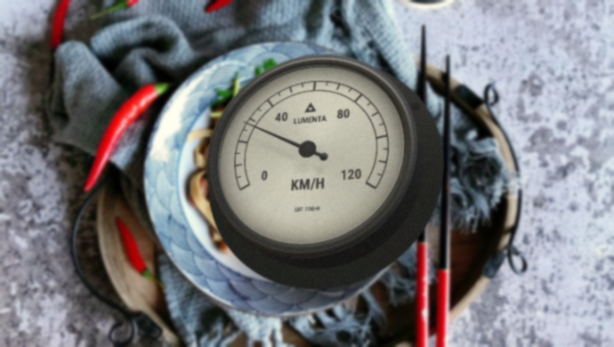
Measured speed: 27.5,km/h
